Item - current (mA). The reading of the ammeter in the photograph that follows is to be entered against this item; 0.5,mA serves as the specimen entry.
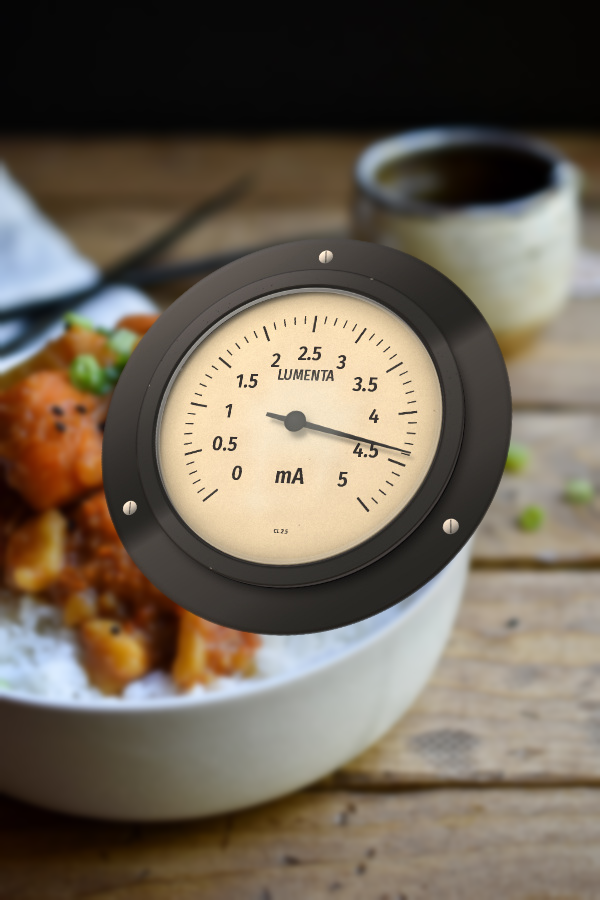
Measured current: 4.4,mA
